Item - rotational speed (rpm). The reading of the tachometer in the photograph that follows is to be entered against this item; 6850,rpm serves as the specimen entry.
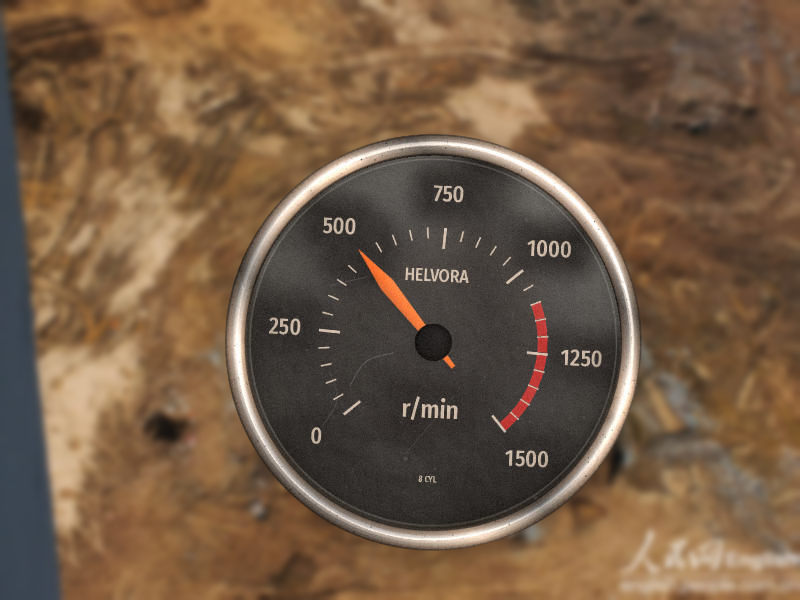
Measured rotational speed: 500,rpm
